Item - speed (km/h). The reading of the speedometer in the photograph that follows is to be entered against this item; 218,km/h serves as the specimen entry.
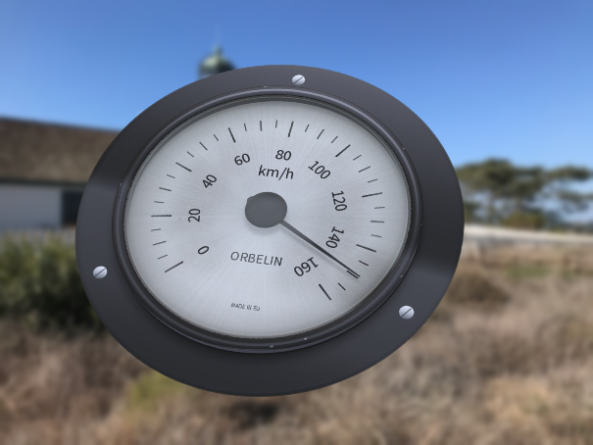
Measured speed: 150,km/h
